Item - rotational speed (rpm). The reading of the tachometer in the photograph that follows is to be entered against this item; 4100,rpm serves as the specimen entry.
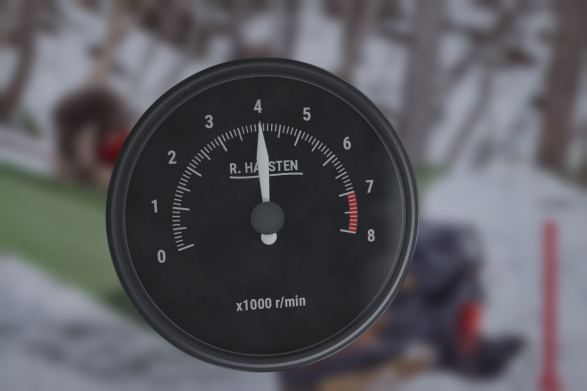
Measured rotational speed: 4000,rpm
